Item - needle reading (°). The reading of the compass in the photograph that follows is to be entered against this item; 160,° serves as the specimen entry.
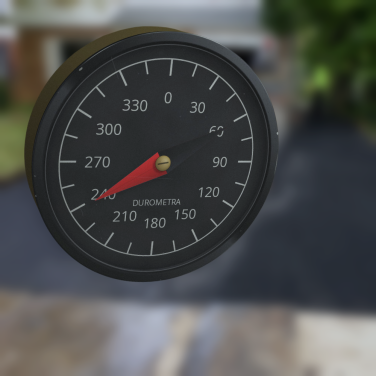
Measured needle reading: 240,°
